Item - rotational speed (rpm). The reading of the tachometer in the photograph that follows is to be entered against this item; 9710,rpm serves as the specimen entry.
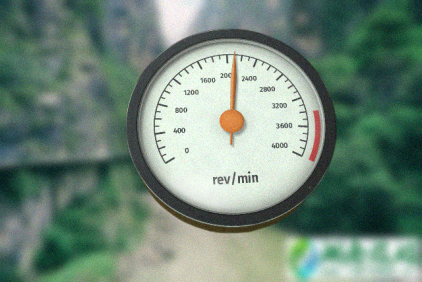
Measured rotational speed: 2100,rpm
